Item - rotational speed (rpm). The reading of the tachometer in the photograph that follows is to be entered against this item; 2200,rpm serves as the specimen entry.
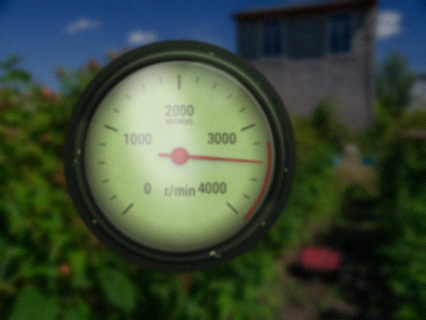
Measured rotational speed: 3400,rpm
